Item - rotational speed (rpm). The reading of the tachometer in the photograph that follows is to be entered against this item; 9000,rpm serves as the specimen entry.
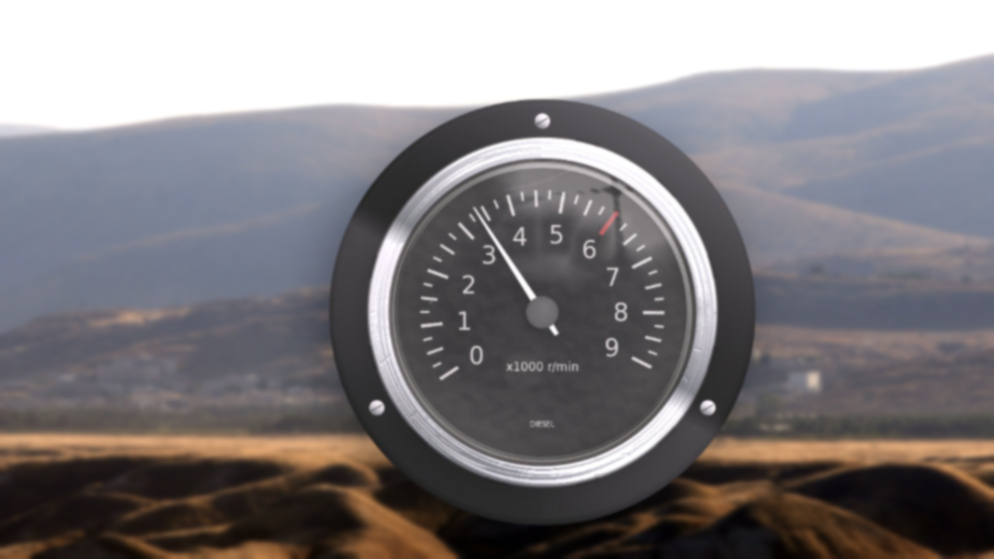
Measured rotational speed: 3375,rpm
